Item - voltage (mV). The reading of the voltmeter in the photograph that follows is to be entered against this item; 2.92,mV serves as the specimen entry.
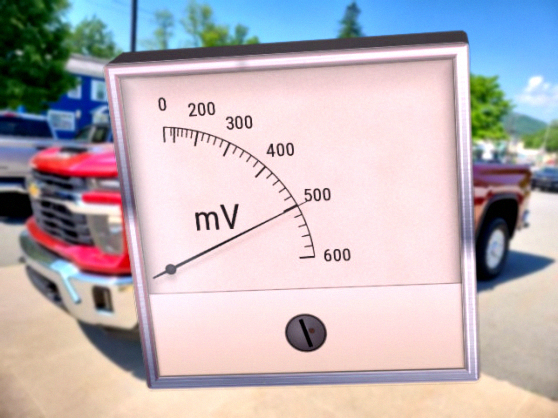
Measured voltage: 500,mV
